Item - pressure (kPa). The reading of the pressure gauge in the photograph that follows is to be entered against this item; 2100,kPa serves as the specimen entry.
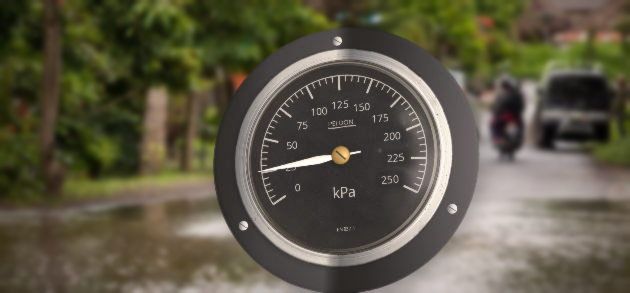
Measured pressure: 25,kPa
